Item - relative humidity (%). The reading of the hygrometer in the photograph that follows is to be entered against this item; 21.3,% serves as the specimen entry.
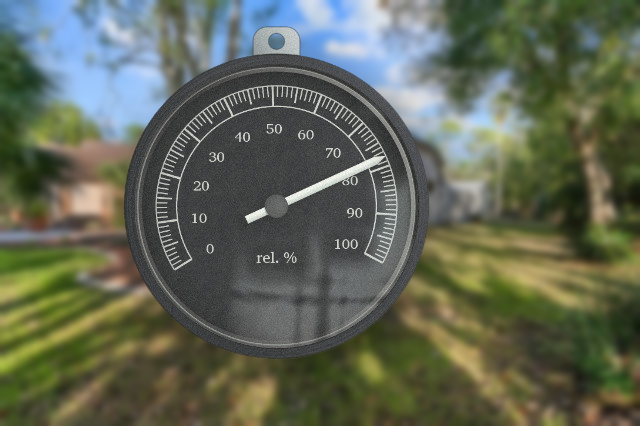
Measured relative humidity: 78,%
